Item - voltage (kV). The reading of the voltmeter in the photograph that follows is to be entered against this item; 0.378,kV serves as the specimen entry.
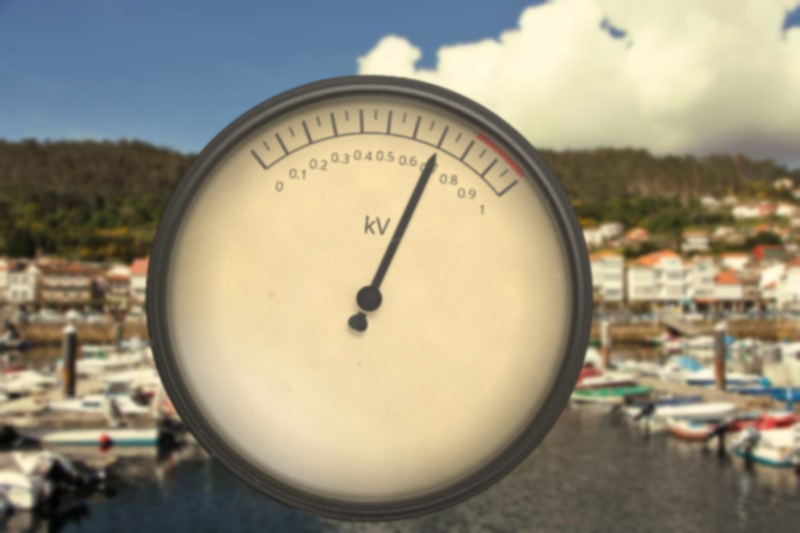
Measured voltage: 0.7,kV
